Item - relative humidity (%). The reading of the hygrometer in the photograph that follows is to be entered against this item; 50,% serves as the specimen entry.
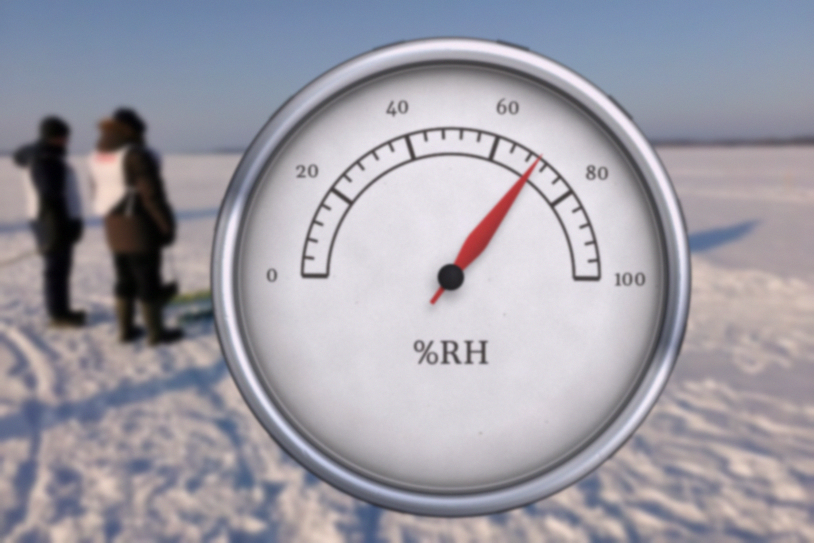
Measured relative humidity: 70,%
